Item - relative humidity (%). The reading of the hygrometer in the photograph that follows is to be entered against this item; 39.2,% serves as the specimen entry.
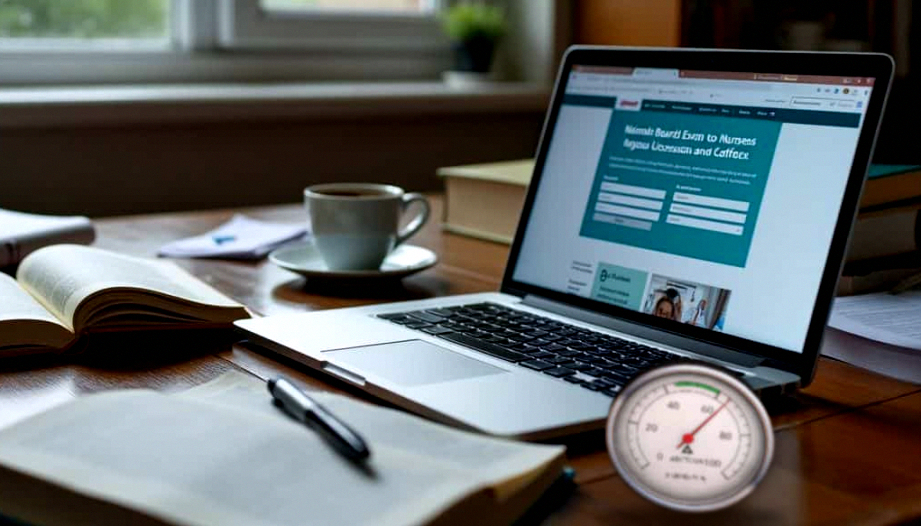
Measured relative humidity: 64,%
